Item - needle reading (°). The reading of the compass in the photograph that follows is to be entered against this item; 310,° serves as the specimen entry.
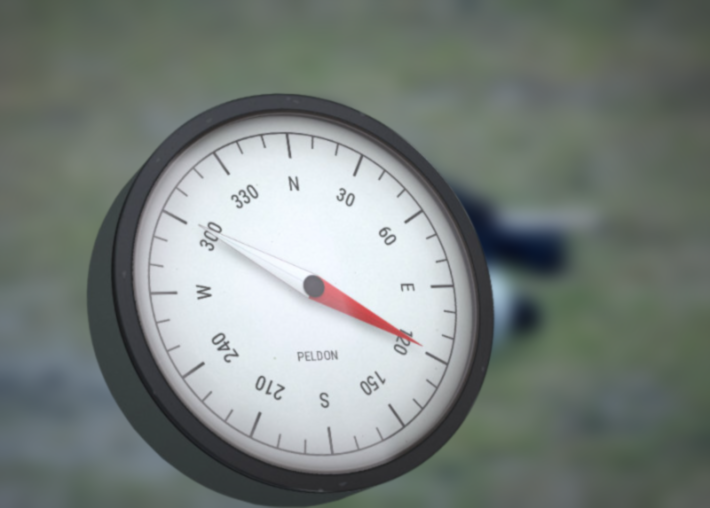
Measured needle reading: 120,°
